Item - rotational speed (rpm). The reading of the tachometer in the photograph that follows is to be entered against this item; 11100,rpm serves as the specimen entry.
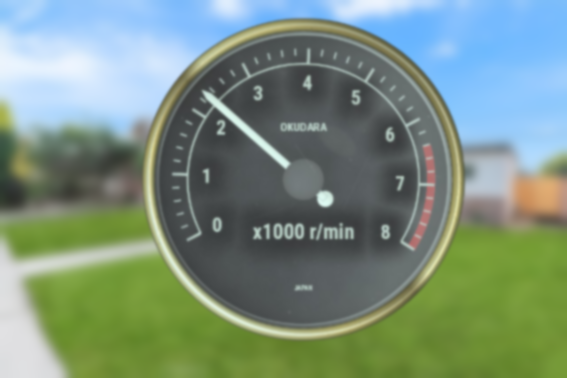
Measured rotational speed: 2300,rpm
